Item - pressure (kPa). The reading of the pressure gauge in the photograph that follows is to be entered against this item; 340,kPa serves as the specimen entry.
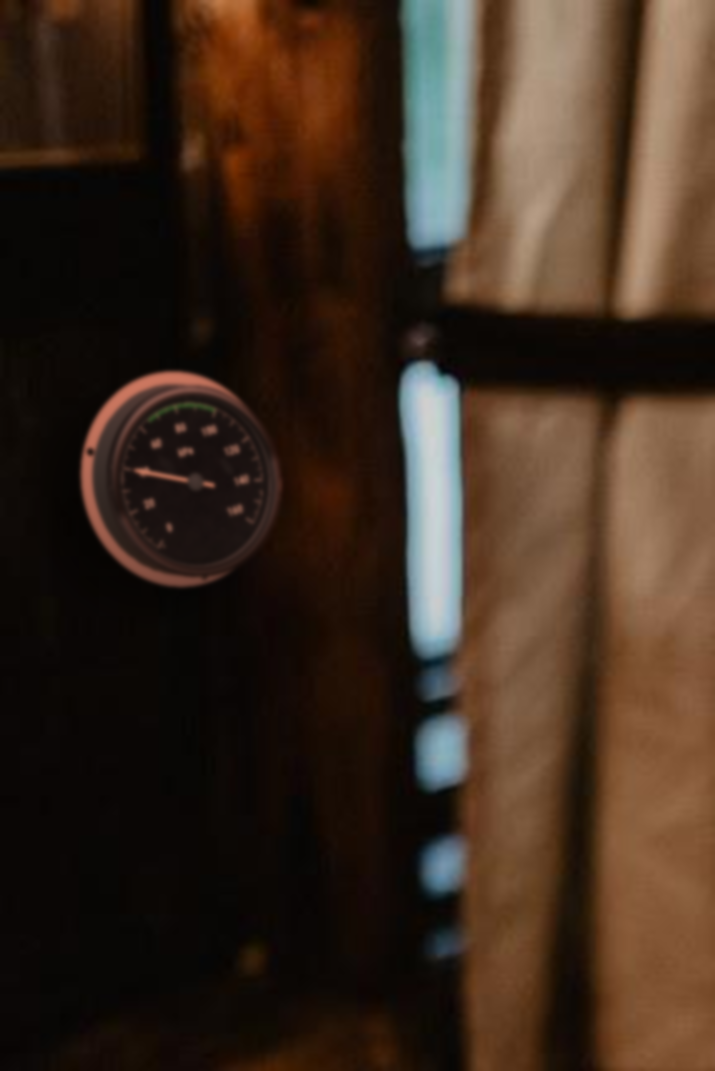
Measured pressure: 40,kPa
